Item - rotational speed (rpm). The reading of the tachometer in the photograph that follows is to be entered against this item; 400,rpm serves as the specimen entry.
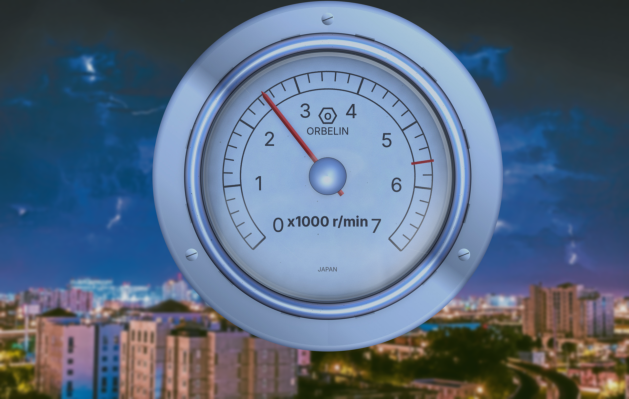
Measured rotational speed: 2500,rpm
